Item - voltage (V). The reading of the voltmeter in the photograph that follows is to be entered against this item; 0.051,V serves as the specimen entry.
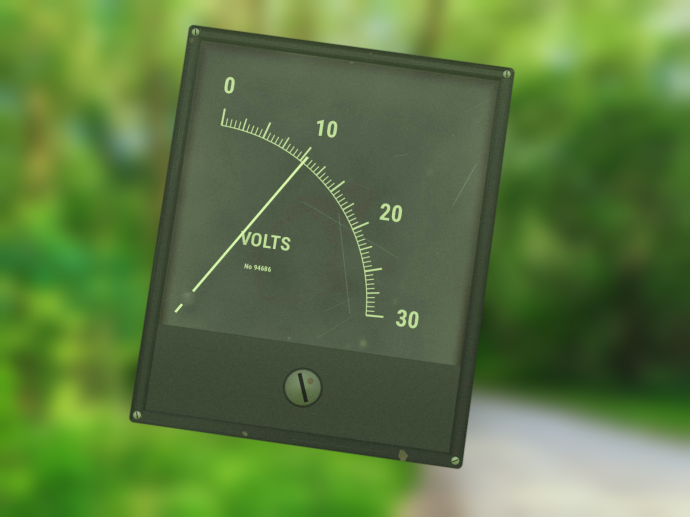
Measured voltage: 10.5,V
